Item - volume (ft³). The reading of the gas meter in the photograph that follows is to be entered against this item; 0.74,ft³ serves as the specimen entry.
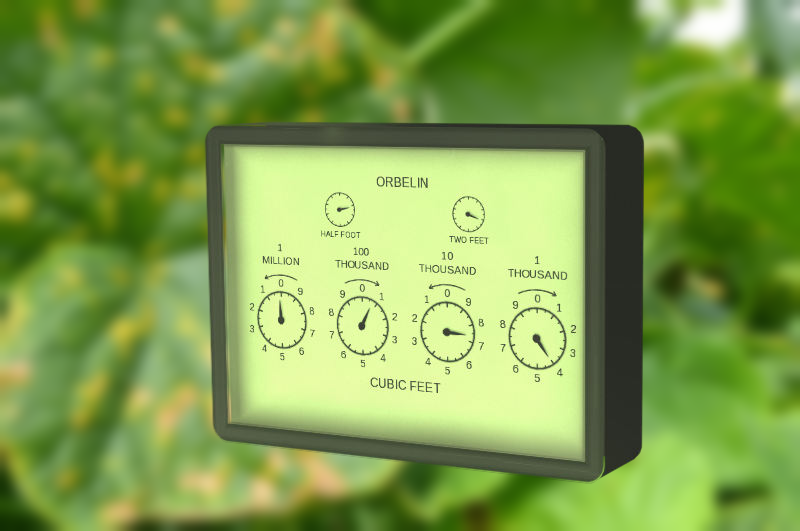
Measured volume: 7400,ft³
